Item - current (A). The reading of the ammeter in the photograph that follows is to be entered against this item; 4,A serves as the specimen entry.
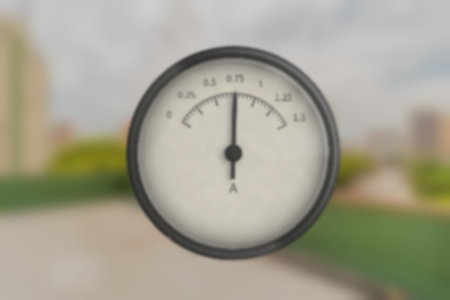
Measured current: 0.75,A
